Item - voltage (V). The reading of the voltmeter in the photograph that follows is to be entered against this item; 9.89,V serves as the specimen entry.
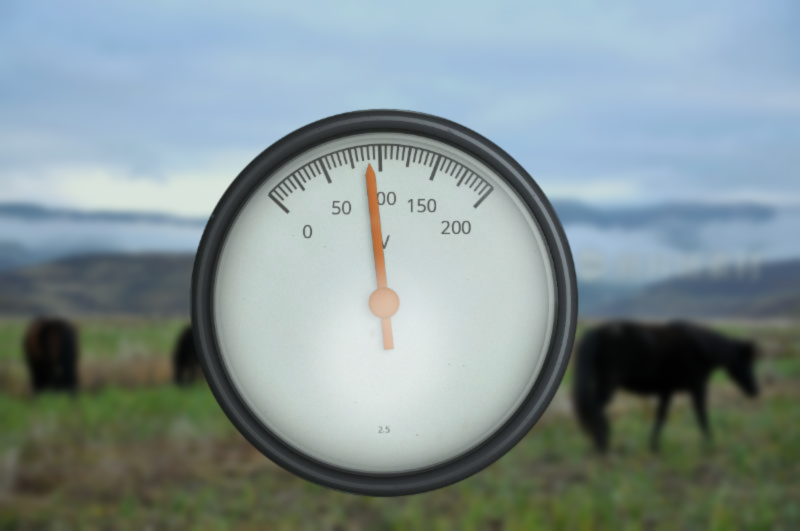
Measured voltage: 90,V
